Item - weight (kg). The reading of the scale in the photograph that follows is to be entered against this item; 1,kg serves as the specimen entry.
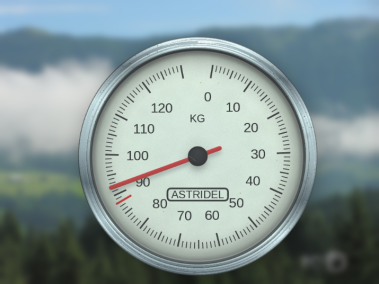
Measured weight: 92,kg
